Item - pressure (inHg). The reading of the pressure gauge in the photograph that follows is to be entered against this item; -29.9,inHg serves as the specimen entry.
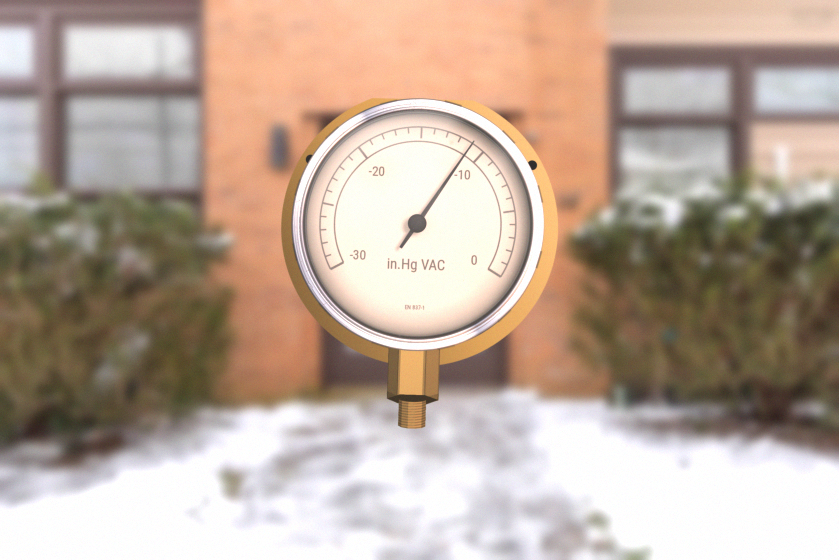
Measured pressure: -11,inHg
